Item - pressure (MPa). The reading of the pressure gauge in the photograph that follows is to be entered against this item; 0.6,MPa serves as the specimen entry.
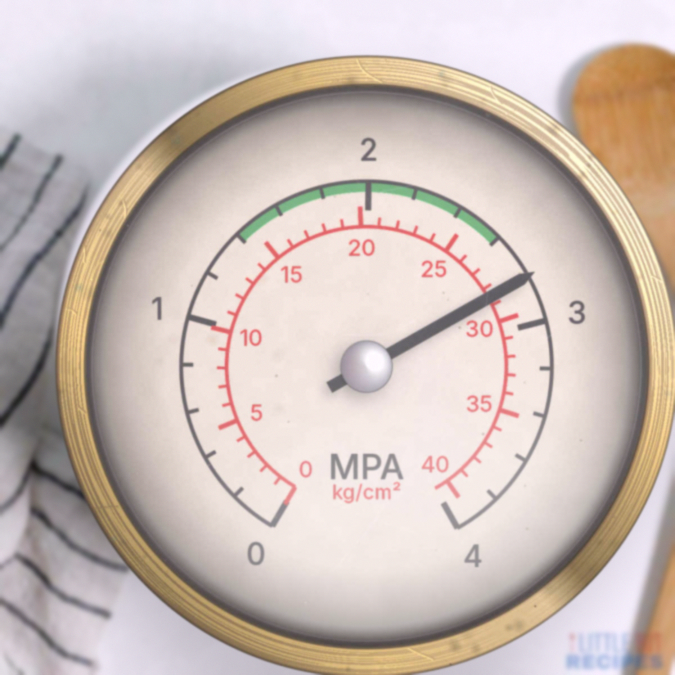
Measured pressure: 2.8,MPa
